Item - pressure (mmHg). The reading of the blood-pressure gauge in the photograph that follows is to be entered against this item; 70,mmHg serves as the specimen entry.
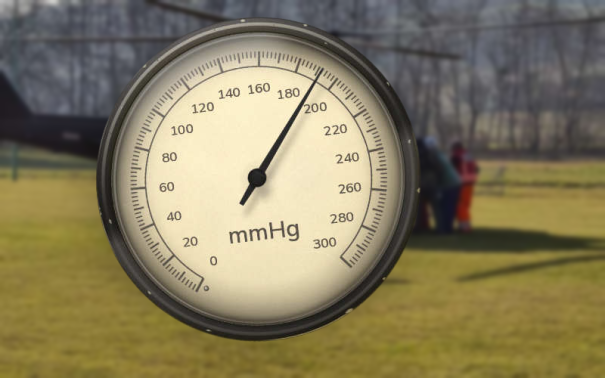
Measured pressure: 192,mmHg
